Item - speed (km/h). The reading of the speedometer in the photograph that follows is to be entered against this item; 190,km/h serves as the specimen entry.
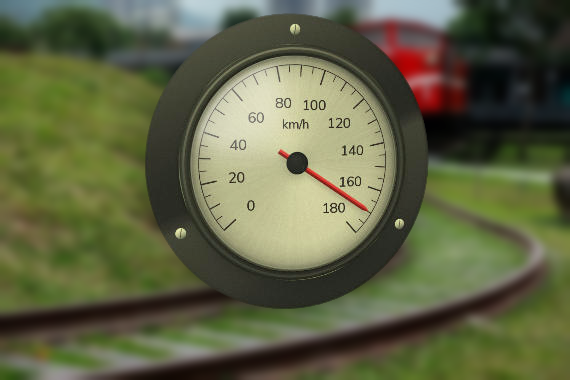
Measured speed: 170,km/h
